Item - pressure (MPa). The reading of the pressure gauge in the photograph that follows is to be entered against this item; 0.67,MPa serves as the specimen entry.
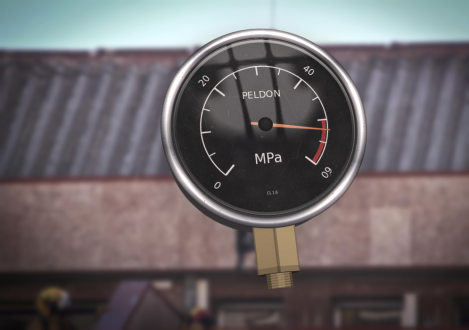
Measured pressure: 52.5,MPa
